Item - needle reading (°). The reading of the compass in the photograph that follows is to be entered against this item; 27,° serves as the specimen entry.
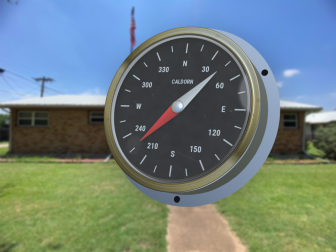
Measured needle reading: 225,°
